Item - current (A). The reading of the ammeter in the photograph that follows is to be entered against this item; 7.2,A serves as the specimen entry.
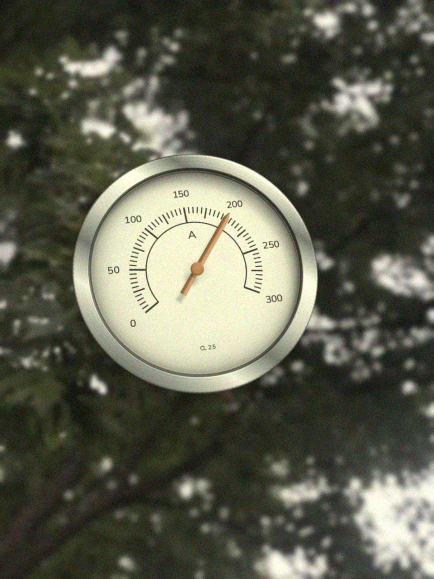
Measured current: 200,A
